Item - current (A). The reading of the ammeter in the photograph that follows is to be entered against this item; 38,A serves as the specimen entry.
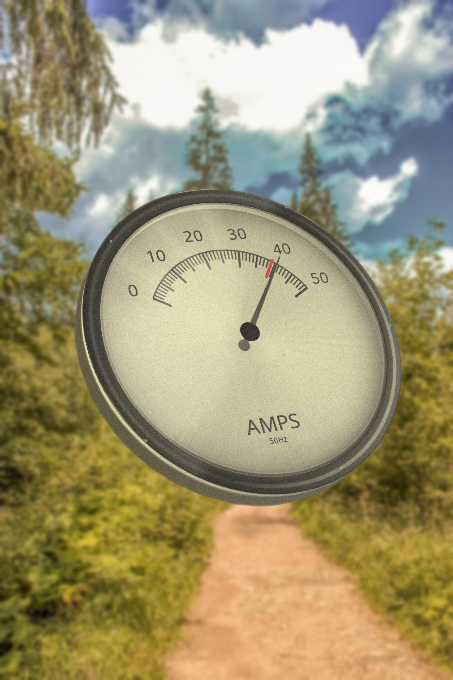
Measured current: 40,A
